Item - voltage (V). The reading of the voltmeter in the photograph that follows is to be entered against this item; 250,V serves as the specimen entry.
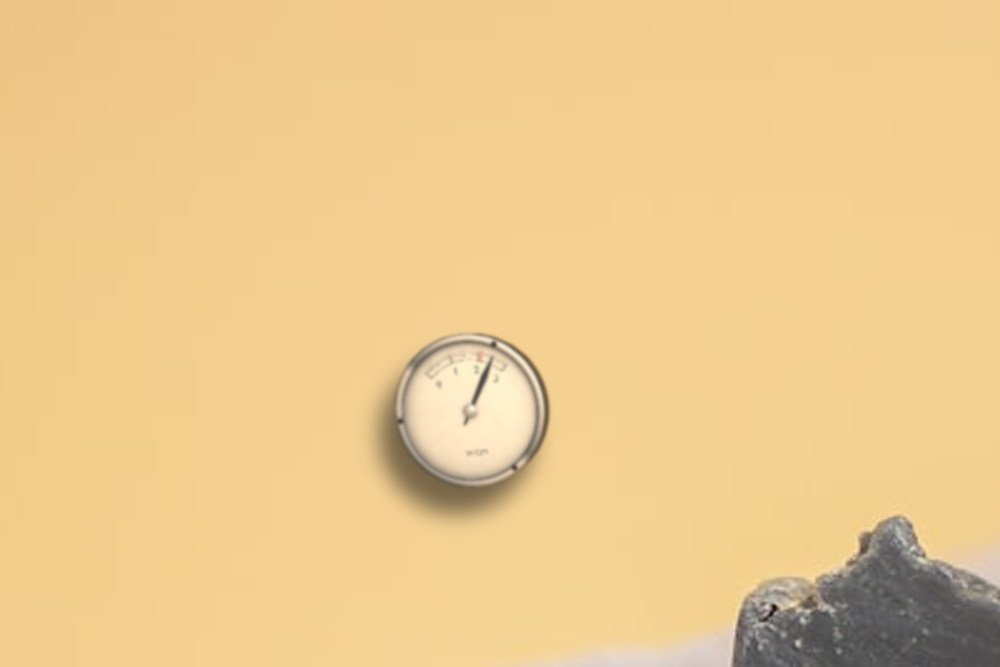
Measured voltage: 2.5,V
